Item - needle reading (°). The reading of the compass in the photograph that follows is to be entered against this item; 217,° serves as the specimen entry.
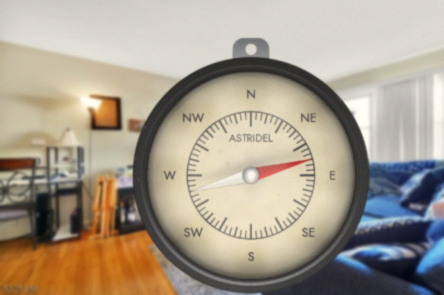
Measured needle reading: 75,°
